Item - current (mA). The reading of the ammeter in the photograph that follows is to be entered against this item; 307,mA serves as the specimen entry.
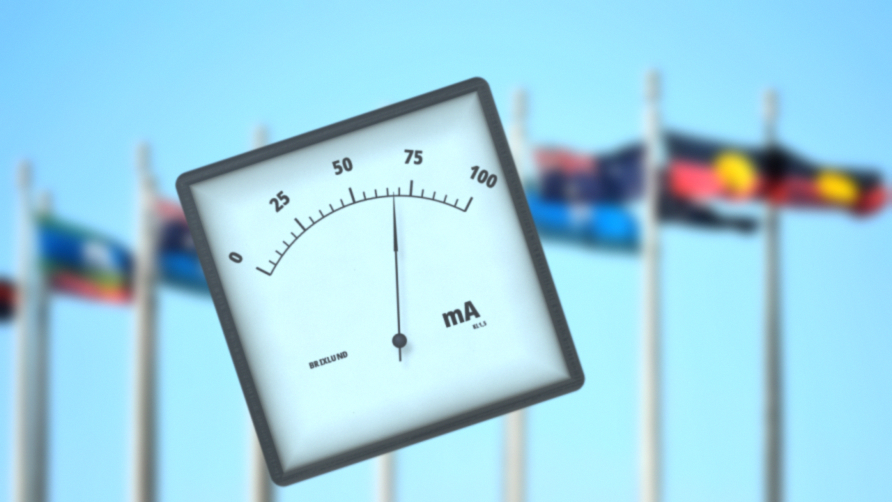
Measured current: 67.5,mA
